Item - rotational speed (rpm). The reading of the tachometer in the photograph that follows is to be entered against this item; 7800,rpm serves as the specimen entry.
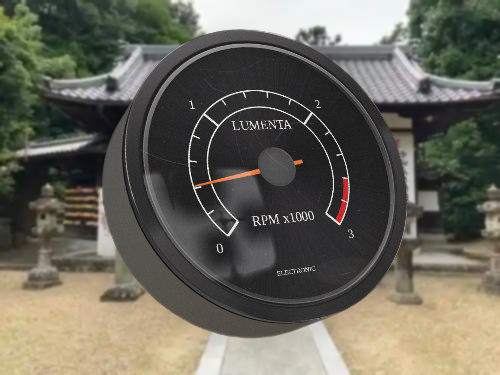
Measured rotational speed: 400,rpm
